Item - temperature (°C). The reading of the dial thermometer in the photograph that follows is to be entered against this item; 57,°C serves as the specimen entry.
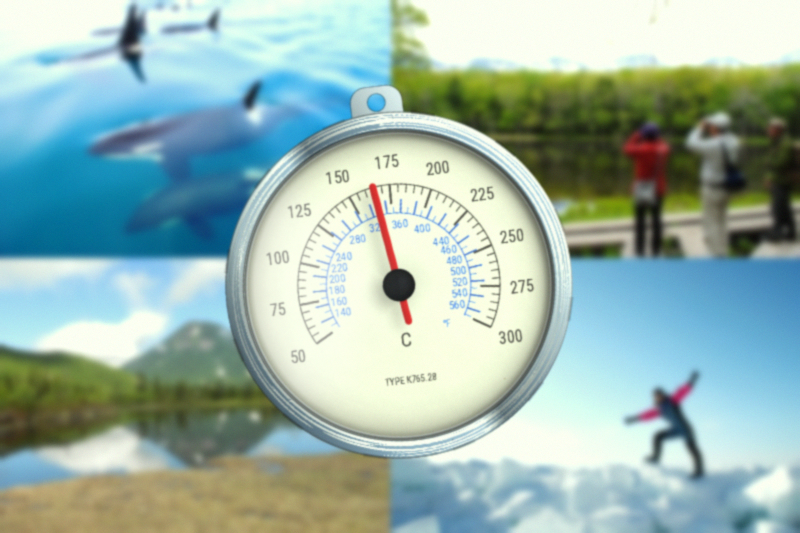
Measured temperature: 165,°C
